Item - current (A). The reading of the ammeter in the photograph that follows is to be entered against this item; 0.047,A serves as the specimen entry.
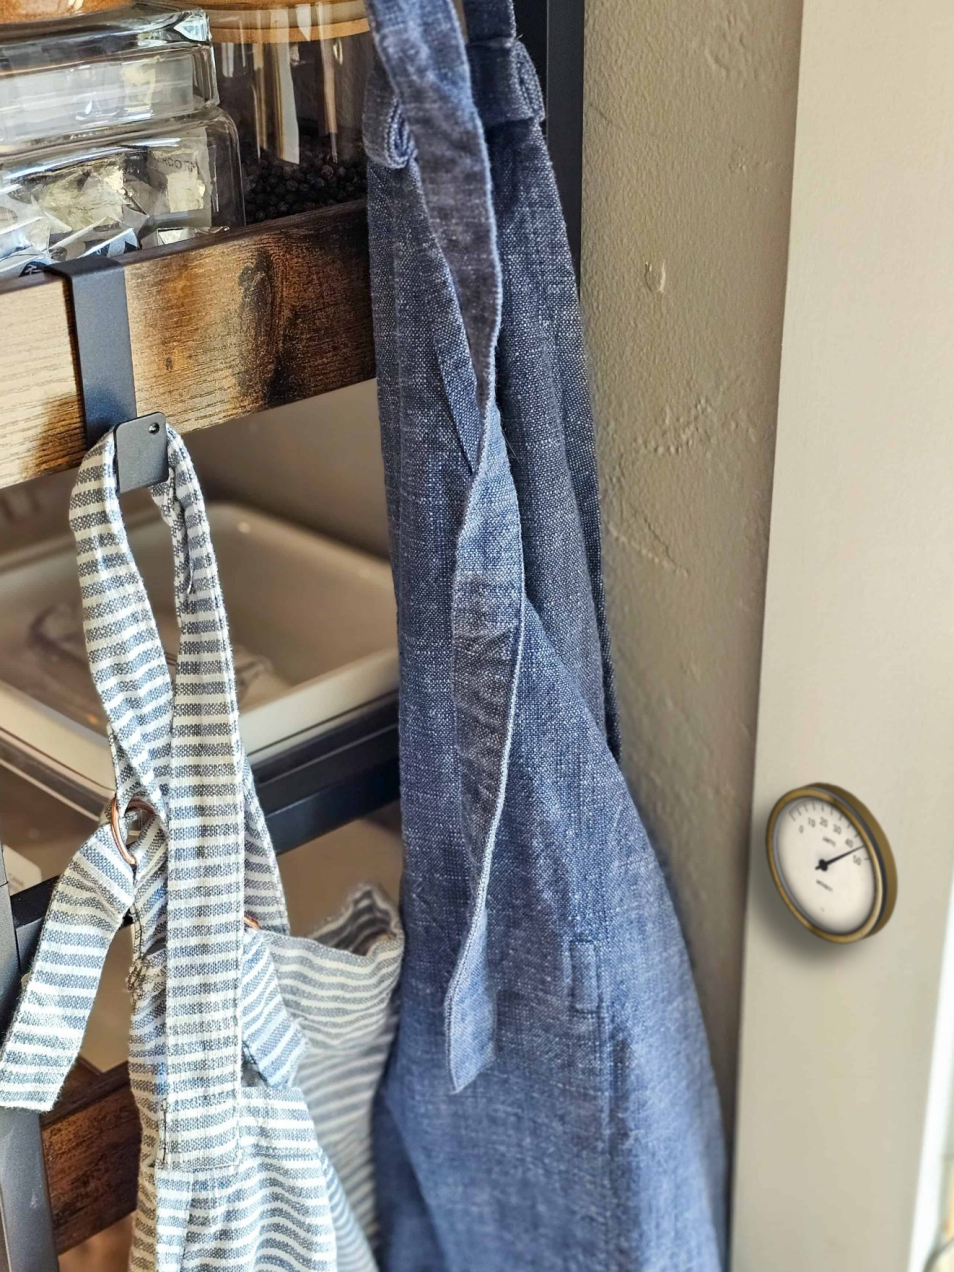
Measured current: 45,A
